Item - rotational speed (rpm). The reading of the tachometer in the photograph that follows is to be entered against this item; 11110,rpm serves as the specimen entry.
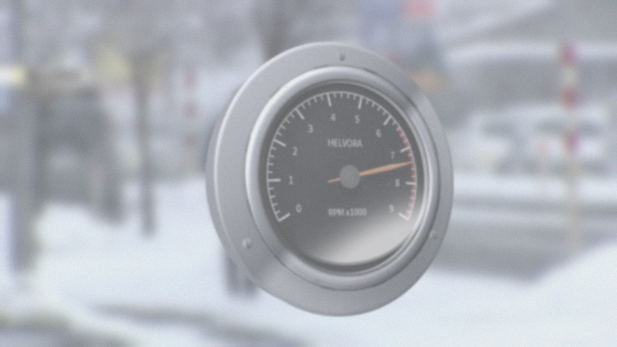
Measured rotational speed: 7400,rpm
